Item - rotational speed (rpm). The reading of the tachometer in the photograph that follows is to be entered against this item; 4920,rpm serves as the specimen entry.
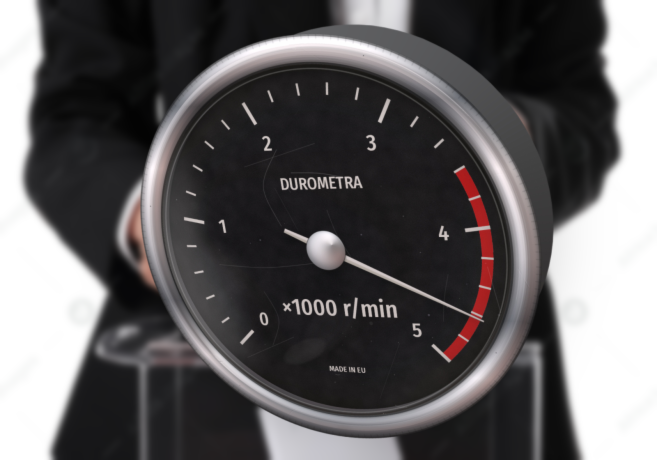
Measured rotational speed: 4600,rpm
